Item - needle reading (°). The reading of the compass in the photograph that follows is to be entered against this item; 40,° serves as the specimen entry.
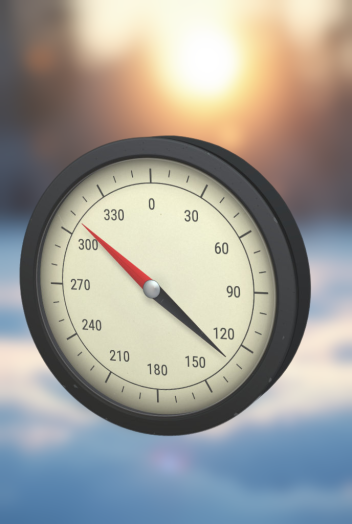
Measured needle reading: 310,°
